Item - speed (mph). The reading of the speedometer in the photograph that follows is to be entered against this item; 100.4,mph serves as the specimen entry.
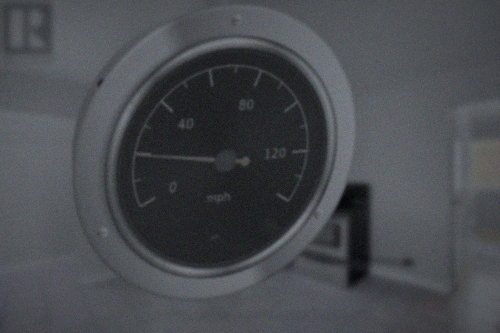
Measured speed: 20,mph
